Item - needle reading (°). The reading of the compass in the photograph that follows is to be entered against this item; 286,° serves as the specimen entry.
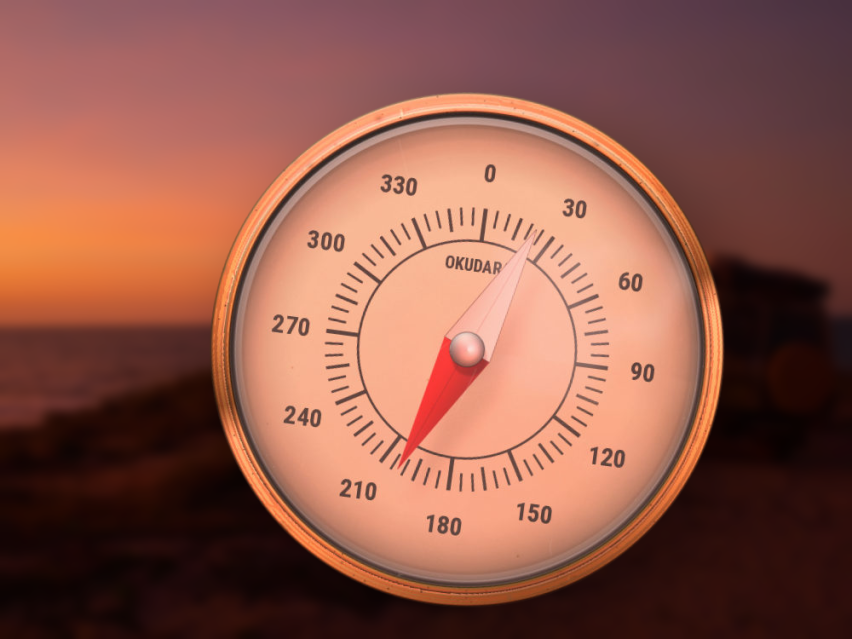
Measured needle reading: 202.5,°
